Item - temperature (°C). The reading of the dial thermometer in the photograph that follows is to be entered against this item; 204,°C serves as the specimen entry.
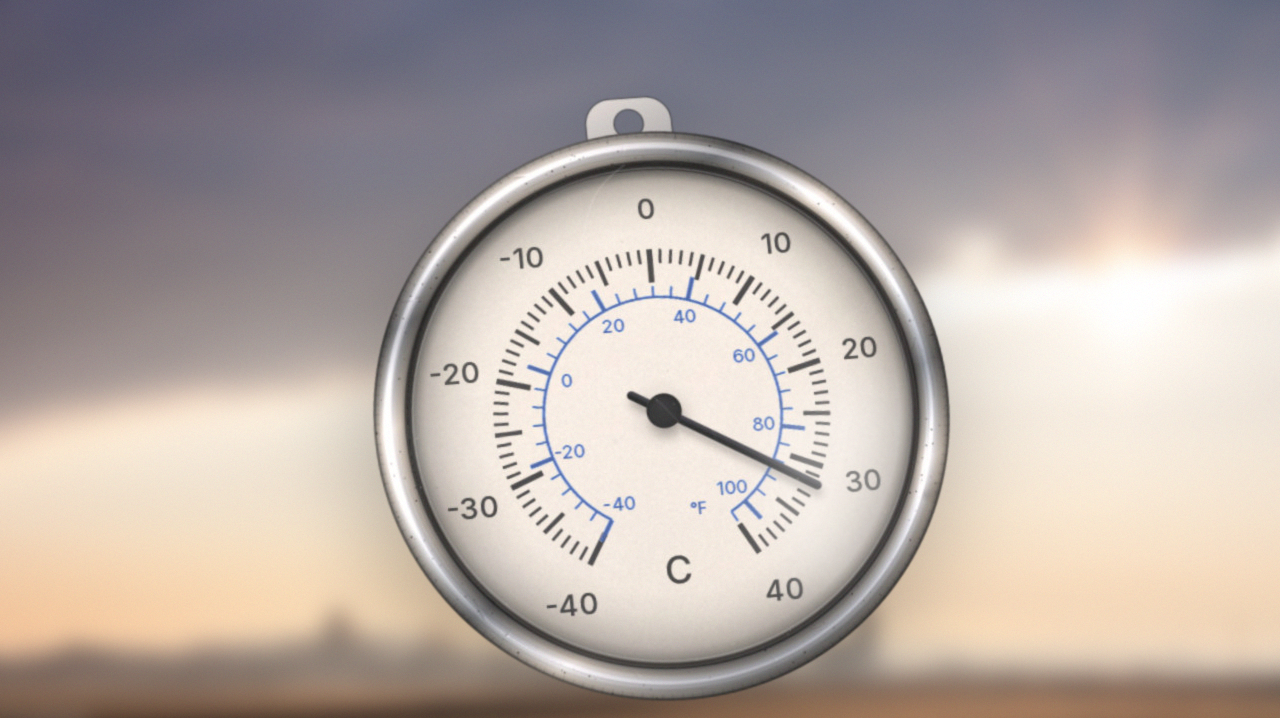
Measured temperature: 32,°C
